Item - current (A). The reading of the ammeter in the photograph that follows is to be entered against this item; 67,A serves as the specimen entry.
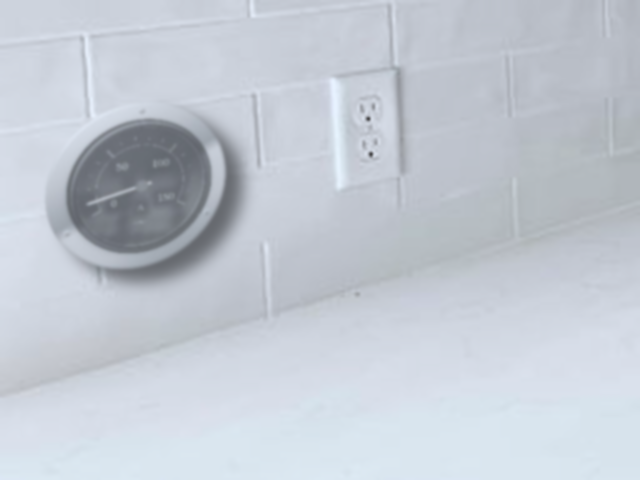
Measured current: 10,A
